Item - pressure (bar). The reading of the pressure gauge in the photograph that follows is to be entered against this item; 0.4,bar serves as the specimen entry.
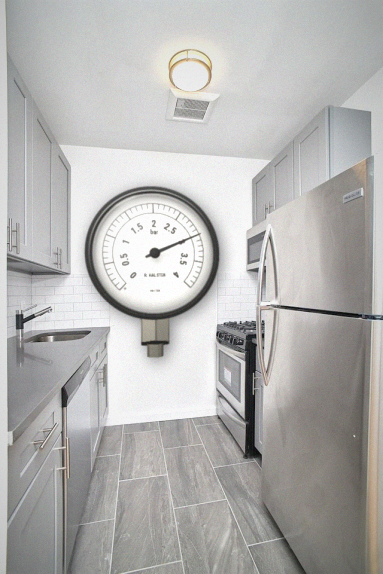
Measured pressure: 3,bar
